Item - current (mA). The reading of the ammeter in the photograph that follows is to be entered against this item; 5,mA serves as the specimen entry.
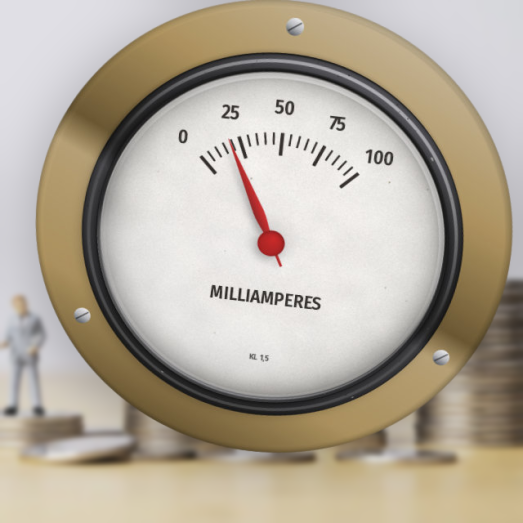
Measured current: 20,mA
